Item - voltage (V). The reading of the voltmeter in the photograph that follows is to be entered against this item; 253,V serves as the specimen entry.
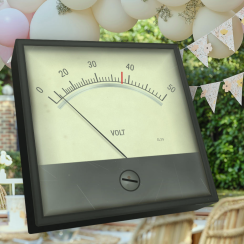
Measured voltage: 10,V
